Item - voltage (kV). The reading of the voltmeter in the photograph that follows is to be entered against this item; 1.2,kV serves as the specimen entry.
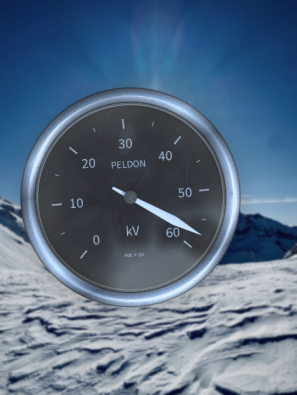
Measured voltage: 57.5,kV
